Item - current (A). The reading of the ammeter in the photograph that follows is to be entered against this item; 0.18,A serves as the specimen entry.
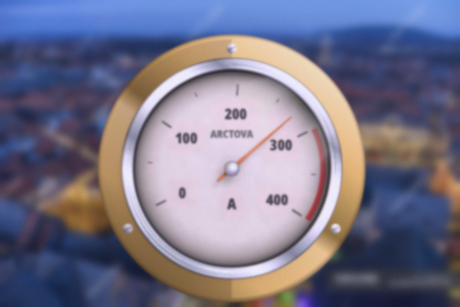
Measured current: 275,A
